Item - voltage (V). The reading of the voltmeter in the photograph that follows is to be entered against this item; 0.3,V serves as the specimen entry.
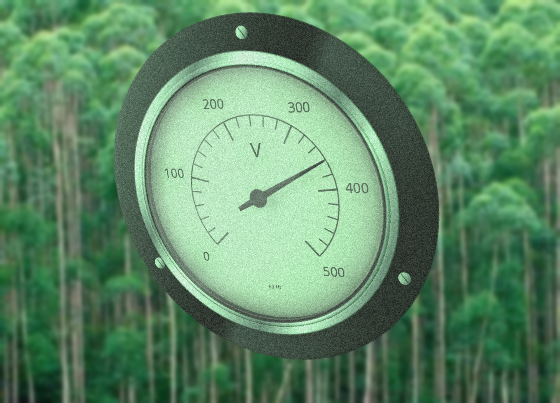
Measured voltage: 360,V
